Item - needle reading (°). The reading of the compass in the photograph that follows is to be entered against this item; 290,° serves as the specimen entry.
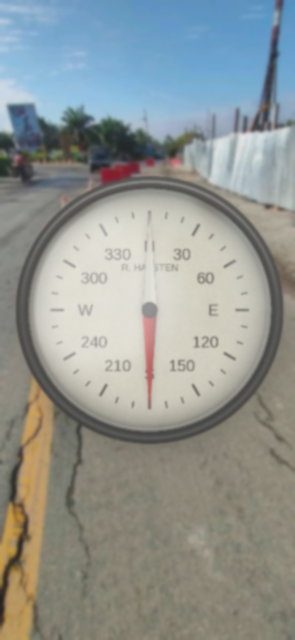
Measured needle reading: 180,°
